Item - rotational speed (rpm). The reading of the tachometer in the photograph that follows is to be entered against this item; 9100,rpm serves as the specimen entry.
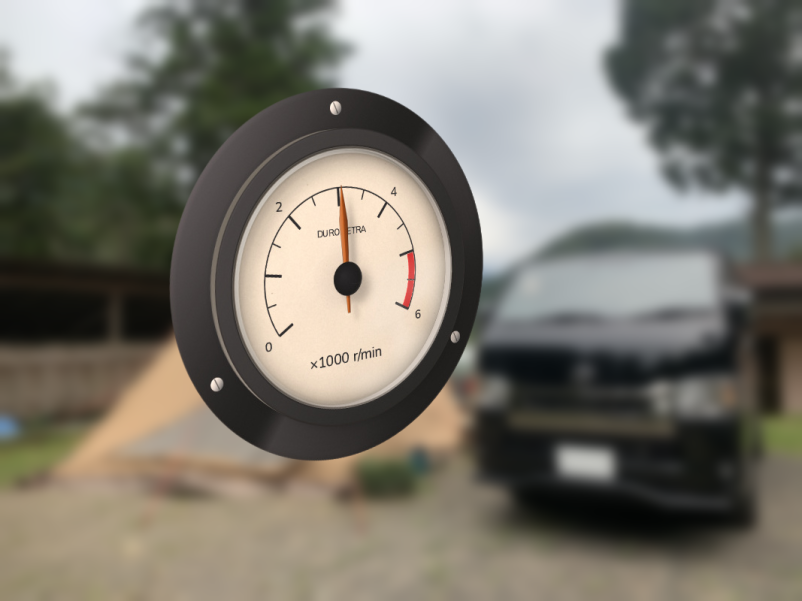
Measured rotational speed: 3000,rpm
